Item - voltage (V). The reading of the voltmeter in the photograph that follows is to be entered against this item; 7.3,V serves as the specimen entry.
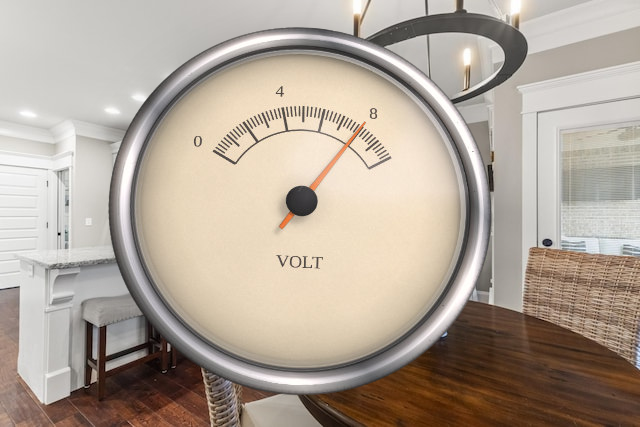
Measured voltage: 8,V
